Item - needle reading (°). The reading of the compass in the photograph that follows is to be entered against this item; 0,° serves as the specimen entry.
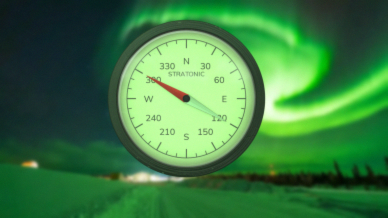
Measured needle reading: 300,°
